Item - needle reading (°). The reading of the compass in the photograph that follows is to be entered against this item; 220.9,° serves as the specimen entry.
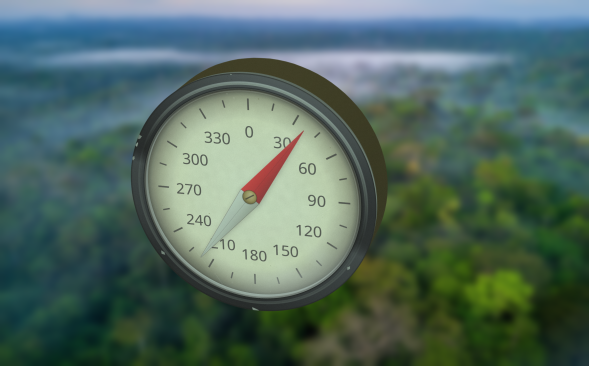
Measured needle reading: 37.5,°
